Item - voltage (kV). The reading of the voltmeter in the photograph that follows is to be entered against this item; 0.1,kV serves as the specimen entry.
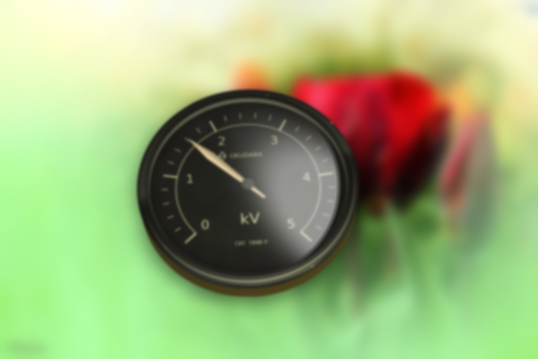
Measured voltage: 1.6,kV
